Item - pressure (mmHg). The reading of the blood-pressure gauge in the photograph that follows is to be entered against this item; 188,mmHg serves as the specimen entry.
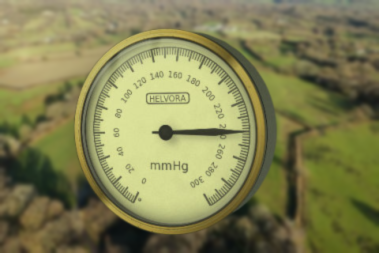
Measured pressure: 240,mmHg
